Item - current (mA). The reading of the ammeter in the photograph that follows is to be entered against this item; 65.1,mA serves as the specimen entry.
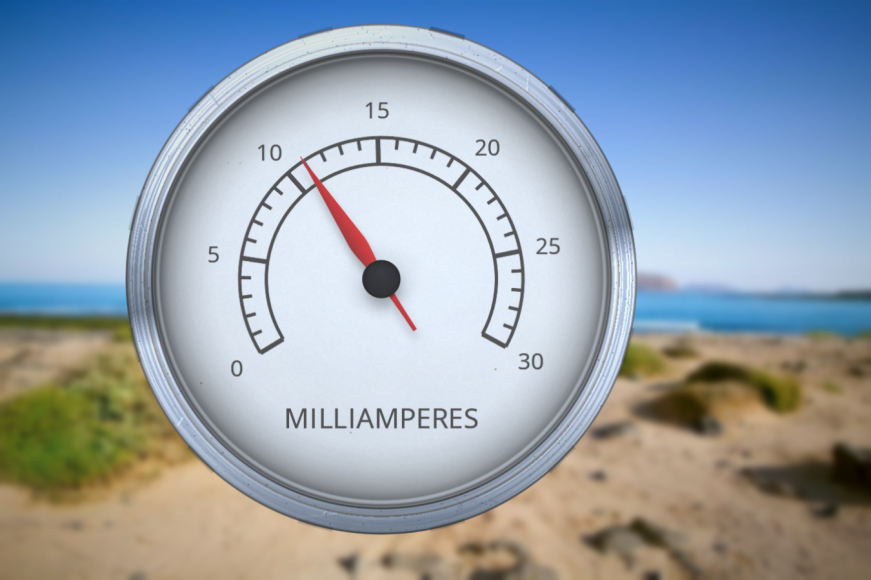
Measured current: 11,mA
